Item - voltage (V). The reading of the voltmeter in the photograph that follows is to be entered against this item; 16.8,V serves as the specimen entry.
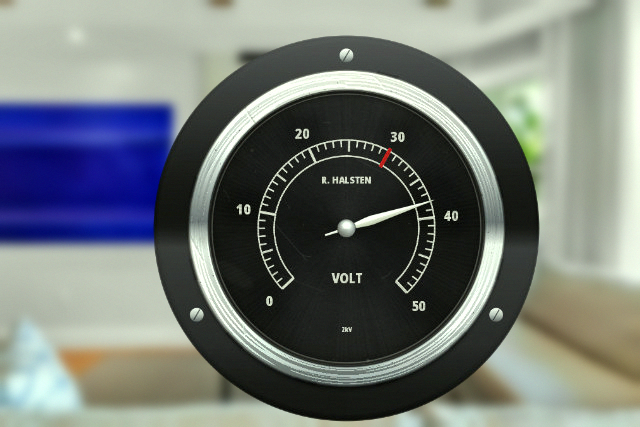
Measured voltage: 38,V
